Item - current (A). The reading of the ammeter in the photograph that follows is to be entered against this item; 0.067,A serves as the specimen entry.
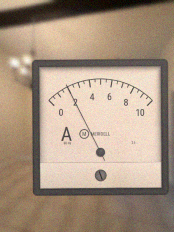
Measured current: 2,A
